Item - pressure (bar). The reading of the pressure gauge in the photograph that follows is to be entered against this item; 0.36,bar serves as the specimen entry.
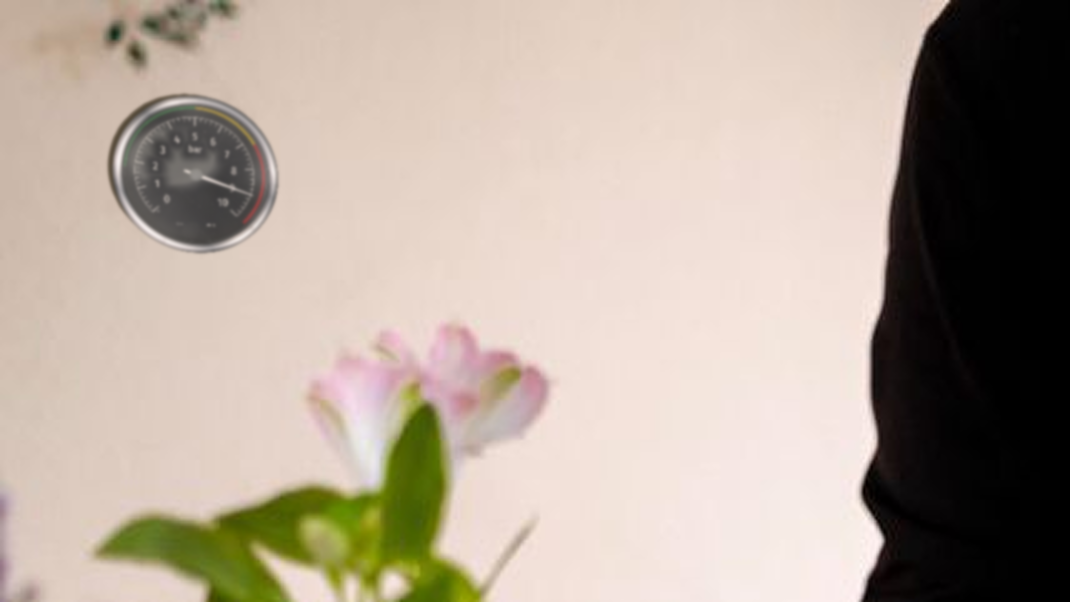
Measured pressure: 9,bar
